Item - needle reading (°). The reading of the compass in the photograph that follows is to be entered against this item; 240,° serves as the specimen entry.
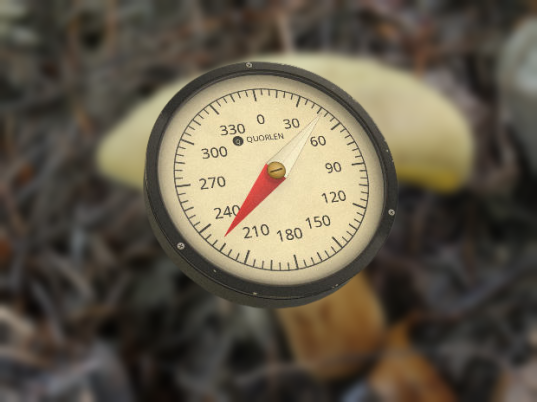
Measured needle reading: 227.5,°
